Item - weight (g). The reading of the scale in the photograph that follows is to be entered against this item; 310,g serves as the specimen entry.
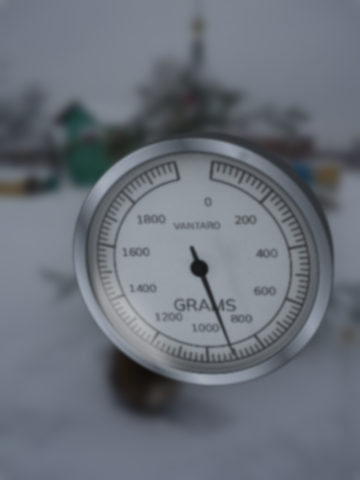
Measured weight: 900,g
